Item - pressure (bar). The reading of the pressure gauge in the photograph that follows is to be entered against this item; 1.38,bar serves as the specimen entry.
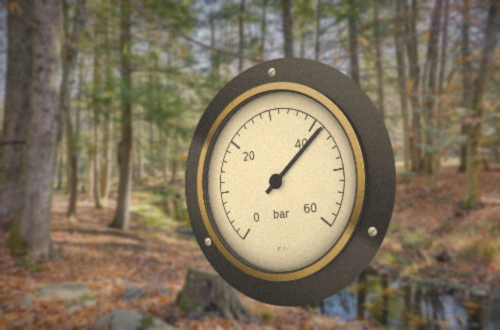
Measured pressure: 42,bar
